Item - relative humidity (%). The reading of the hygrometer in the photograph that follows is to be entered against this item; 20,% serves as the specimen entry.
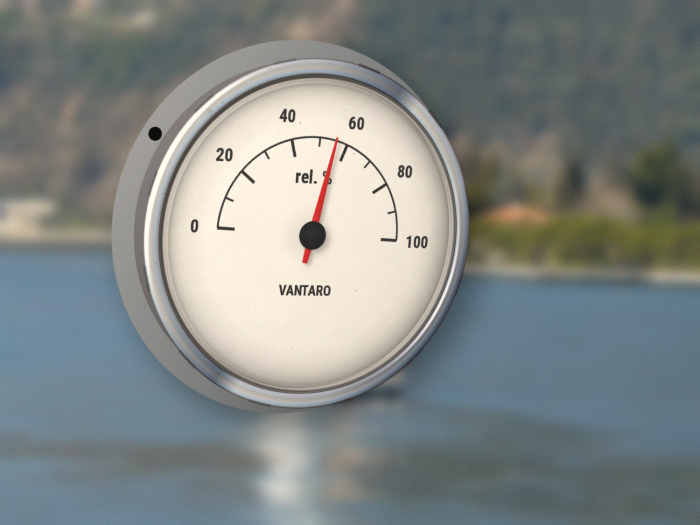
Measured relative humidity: 55,%
